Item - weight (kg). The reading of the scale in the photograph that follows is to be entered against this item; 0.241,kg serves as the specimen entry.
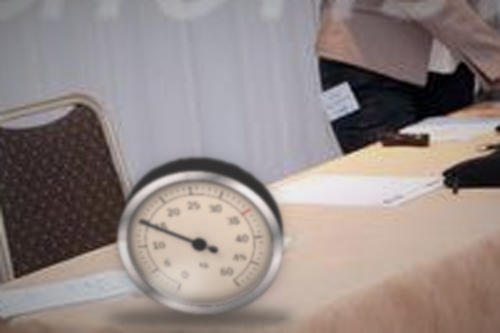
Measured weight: 15,kg
